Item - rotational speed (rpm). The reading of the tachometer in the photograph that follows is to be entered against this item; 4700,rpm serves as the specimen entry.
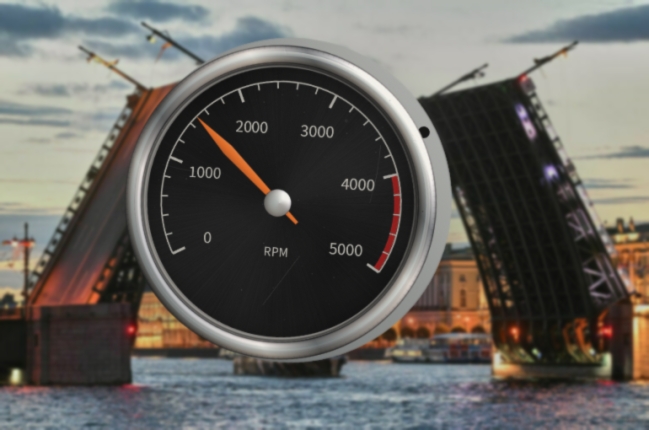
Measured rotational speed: 1500,rpm
